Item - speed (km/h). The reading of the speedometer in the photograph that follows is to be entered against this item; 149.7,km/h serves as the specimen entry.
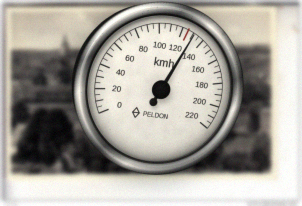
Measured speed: 130,km/h
